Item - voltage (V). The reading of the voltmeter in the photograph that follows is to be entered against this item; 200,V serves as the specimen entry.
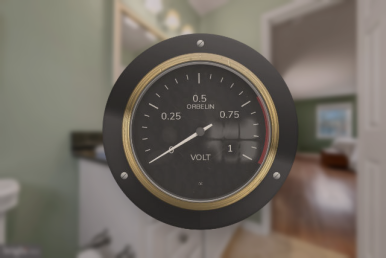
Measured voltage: 0,V
